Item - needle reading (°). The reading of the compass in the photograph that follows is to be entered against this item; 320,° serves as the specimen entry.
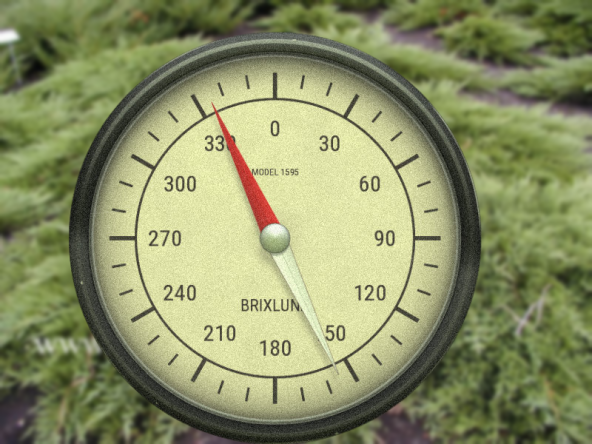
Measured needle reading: 335,°
